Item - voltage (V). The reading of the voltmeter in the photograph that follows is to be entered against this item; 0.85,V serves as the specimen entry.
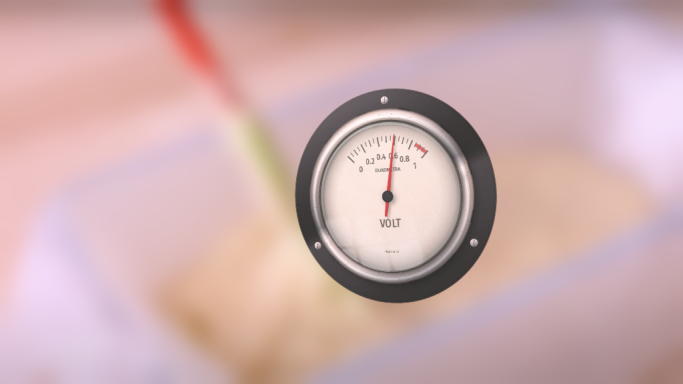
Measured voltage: 0.6,V
